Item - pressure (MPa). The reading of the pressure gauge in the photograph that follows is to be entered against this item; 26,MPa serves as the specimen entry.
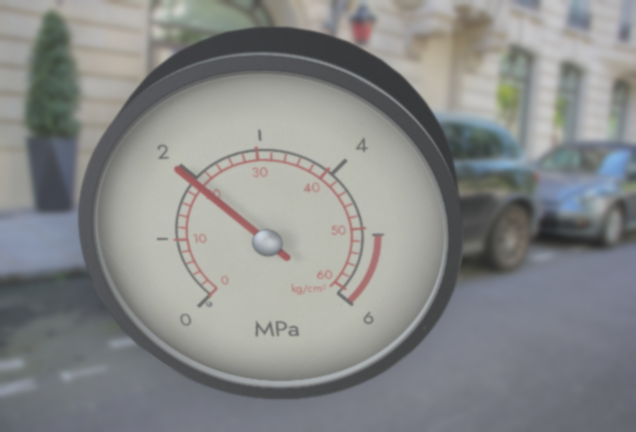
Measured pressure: 2,MPa
